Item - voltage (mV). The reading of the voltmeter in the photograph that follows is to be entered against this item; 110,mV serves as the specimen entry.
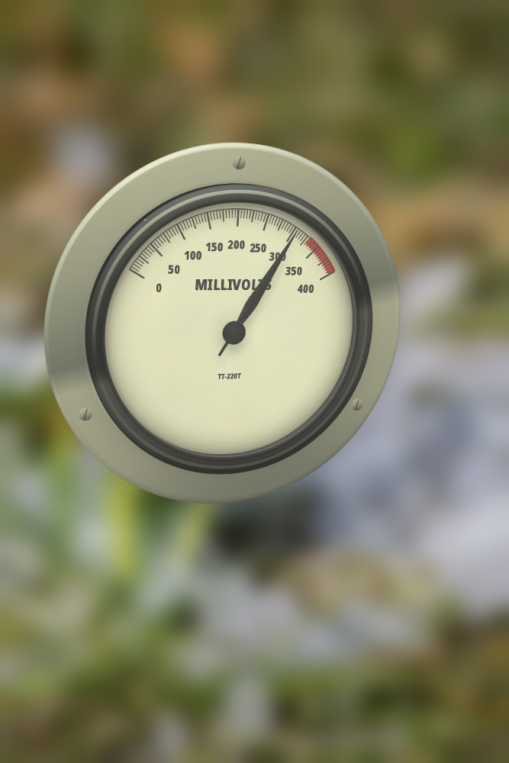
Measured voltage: 300,mV
